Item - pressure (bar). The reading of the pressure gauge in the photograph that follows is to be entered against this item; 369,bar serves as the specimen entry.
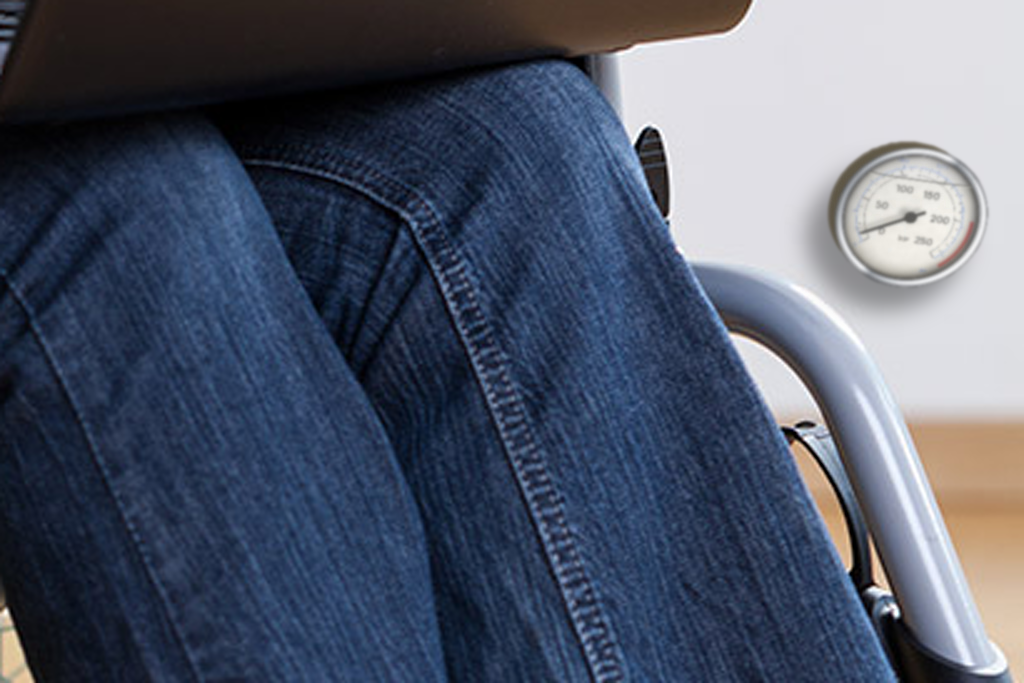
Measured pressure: 10,bar
